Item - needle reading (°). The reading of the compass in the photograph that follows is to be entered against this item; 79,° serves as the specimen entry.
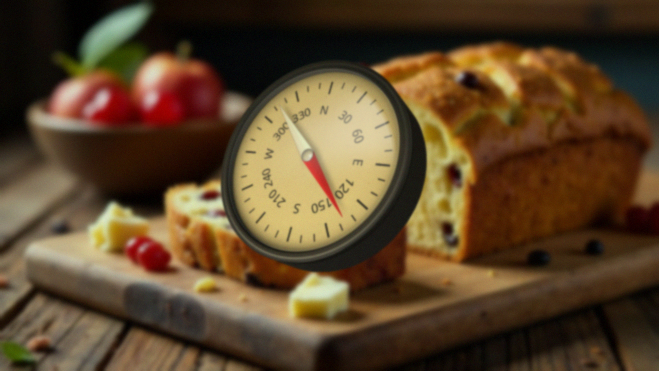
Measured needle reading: 135,°
